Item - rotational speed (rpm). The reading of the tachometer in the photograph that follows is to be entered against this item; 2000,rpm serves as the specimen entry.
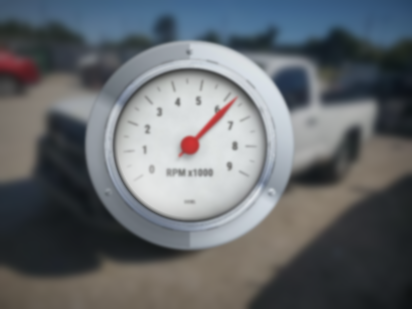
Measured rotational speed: 6250,rpm
